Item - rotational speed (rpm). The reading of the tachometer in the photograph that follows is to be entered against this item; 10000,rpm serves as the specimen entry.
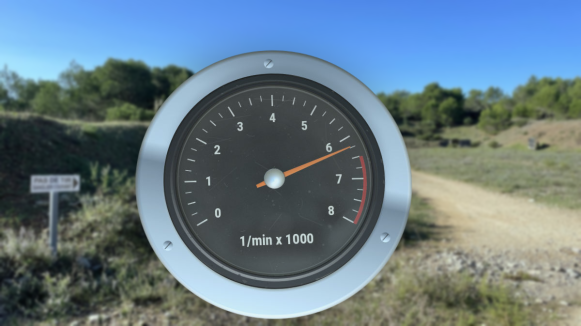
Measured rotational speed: 6250,rpm
